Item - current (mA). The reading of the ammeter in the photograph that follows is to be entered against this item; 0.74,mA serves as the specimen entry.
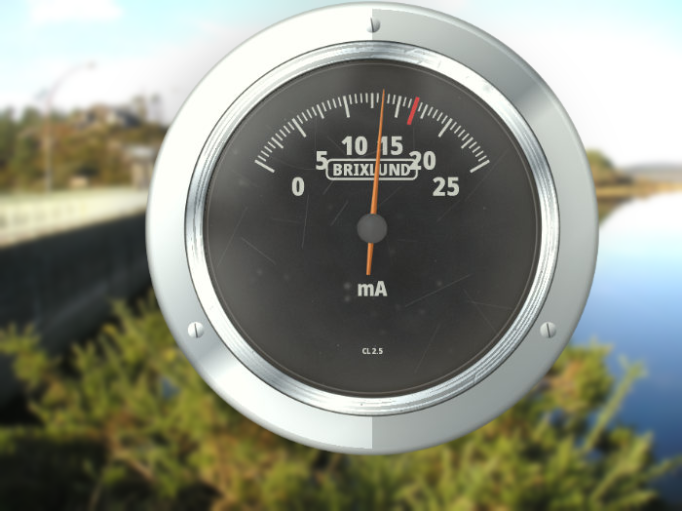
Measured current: 13.5,mA
